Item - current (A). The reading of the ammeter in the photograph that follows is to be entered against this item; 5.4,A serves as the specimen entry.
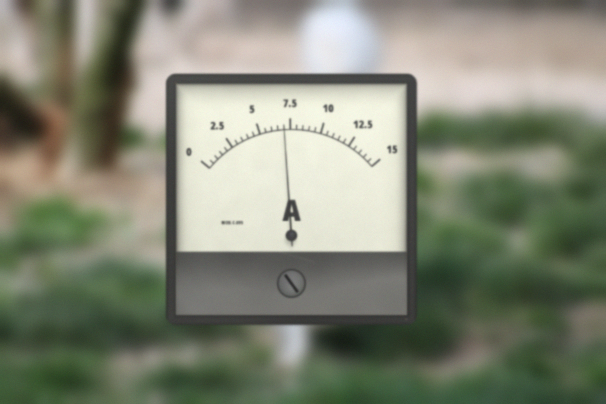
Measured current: 7,A
